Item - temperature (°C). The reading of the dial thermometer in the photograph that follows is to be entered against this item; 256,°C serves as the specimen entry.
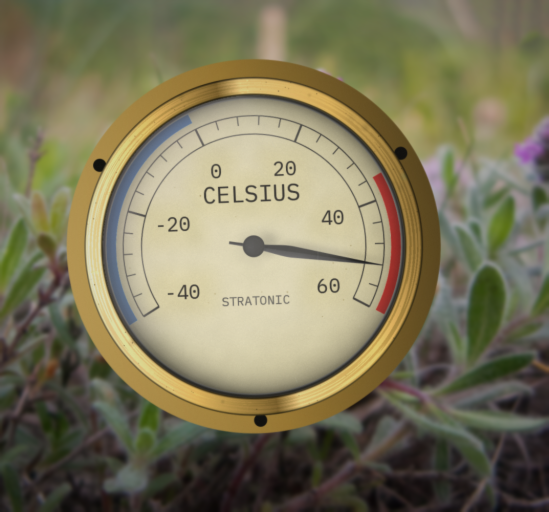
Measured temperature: 52,°C
